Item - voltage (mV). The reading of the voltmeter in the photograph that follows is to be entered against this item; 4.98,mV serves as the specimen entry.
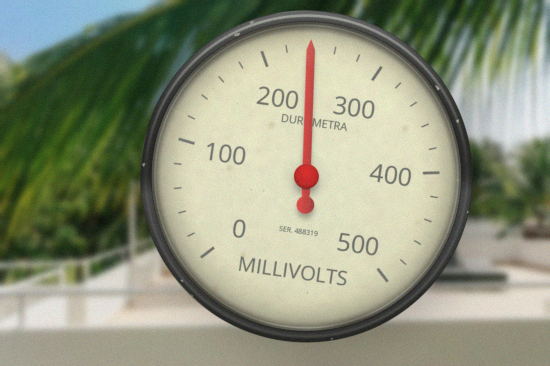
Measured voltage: 240,mV
